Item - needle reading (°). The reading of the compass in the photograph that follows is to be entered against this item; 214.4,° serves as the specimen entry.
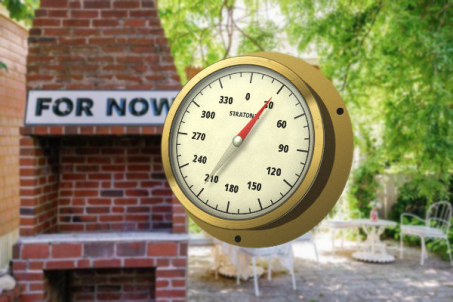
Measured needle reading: 30,°
